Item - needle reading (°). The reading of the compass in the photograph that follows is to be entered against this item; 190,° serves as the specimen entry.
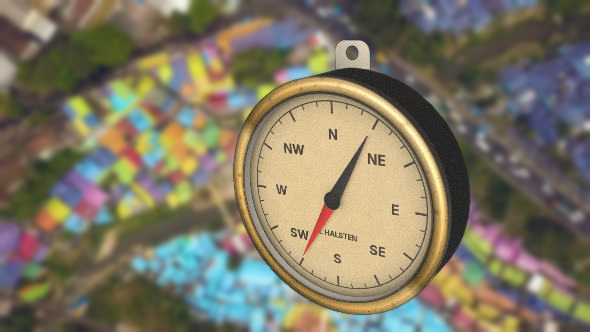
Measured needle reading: 210,°
